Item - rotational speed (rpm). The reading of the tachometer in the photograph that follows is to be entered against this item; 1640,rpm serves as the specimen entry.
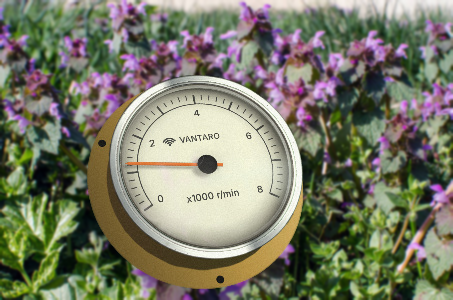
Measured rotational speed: 1200,rpm
